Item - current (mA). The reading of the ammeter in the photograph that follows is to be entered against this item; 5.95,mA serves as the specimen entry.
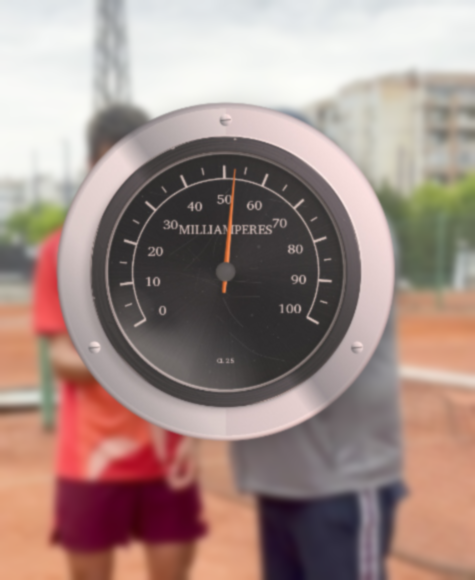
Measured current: 52.5,mA
